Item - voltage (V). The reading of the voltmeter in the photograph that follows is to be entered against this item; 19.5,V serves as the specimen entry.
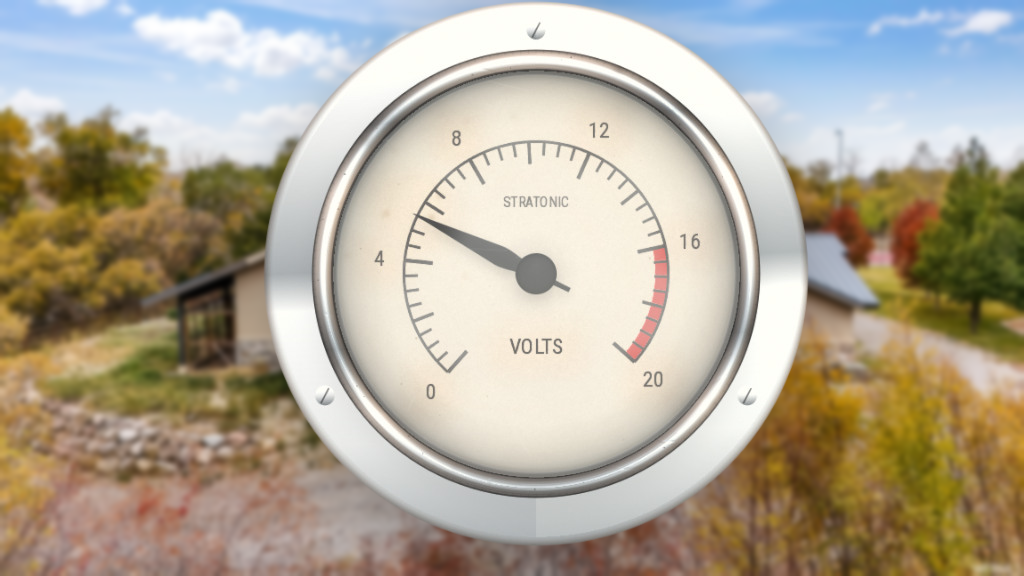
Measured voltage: 5.5,V
